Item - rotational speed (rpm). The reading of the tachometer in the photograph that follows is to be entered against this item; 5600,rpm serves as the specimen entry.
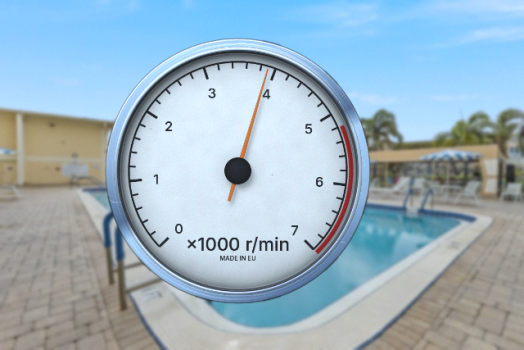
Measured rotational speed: 3900,rpm
